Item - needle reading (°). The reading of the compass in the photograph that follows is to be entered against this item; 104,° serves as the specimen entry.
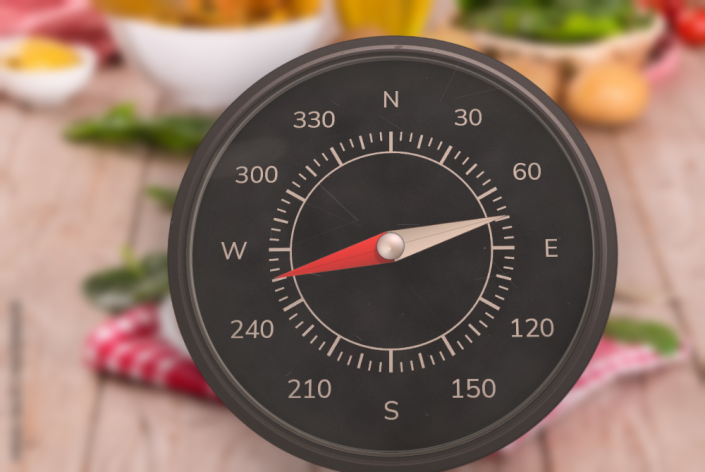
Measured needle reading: 255,°
